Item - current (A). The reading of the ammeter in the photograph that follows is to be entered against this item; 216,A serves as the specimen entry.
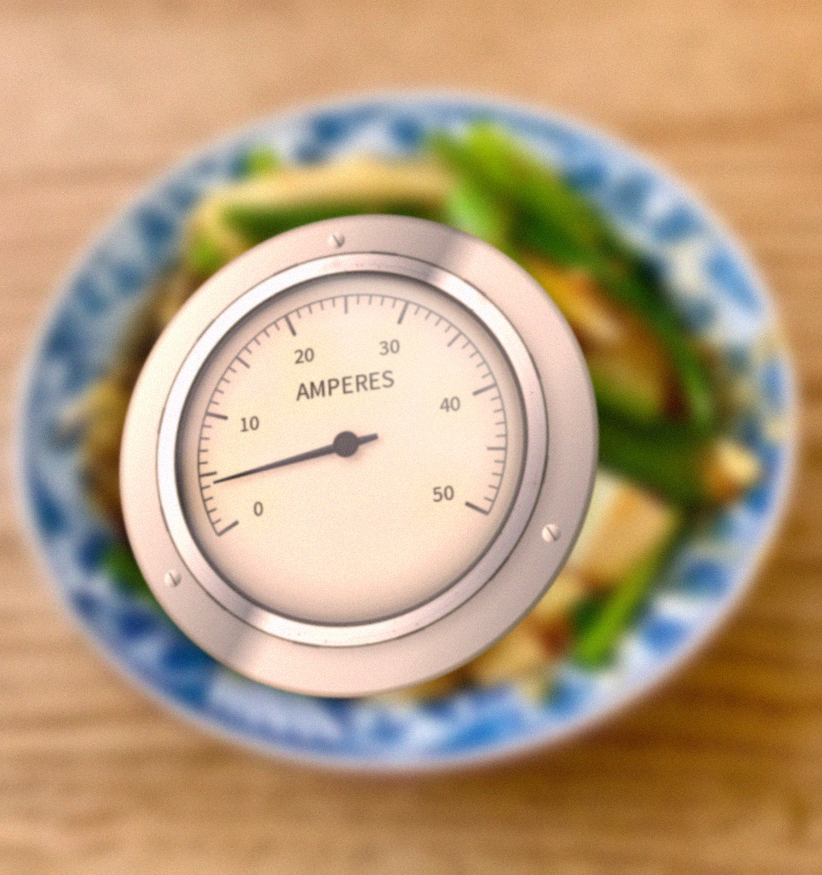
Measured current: 4,A
